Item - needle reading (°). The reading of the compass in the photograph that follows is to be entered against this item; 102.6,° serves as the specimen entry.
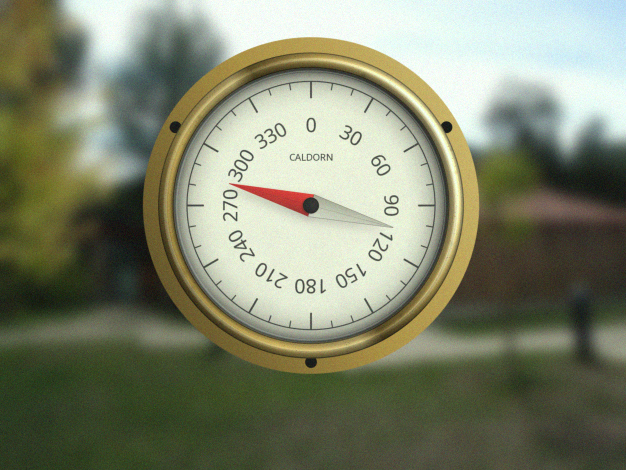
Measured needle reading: 285,°
